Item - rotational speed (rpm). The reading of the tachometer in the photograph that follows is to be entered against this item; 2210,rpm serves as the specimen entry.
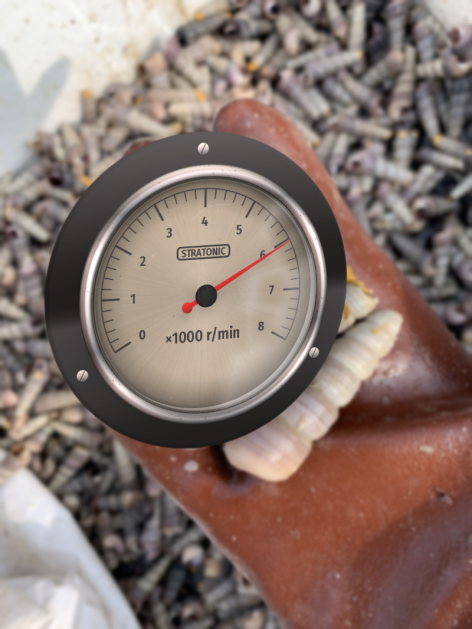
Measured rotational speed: 6000,rpm
